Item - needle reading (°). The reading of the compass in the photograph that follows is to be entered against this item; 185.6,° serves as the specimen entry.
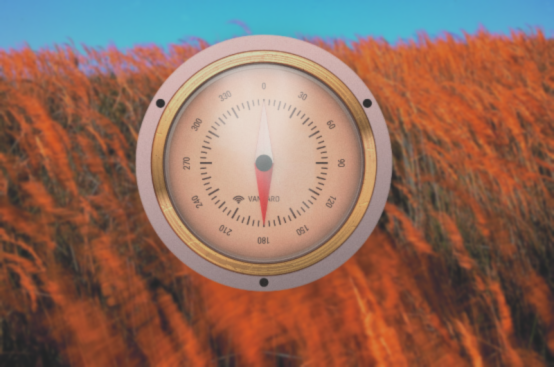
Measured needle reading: 180,°
